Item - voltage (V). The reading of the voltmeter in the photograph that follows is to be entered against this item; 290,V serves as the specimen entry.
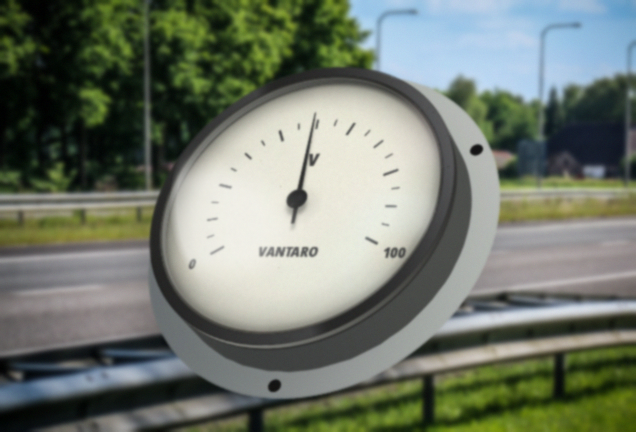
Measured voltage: 50,V
